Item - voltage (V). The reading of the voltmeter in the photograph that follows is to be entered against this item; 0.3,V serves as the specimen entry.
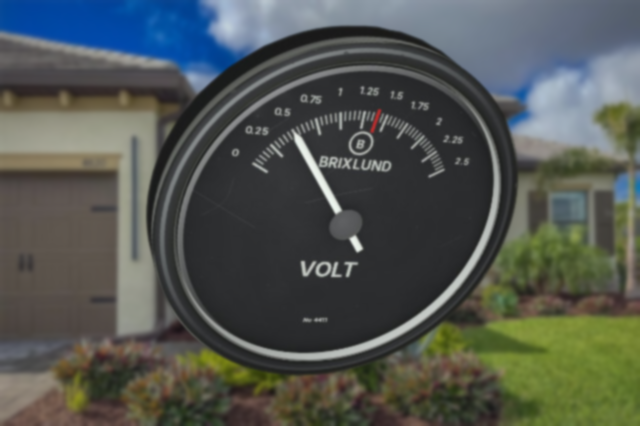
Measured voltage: 0.5,V
